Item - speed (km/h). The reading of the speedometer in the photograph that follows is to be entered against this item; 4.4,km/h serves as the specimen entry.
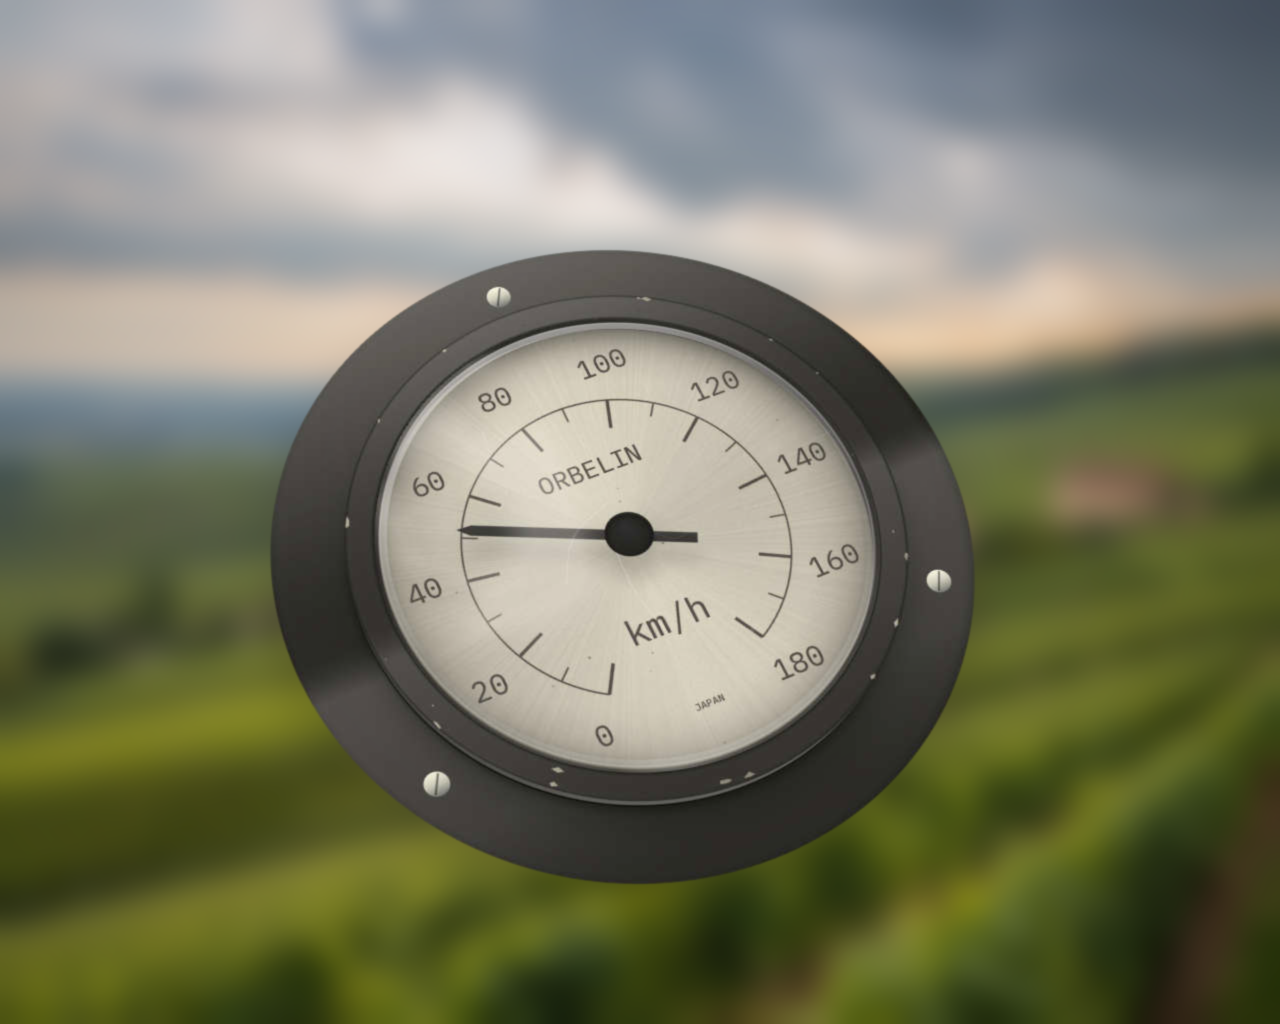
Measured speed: 50,km/h
